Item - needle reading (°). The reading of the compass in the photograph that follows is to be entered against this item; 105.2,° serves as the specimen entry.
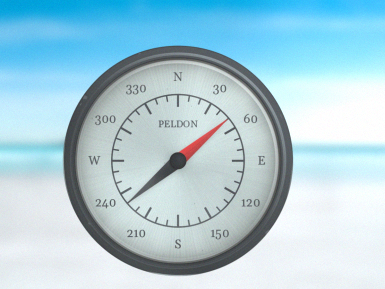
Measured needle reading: 50,°
